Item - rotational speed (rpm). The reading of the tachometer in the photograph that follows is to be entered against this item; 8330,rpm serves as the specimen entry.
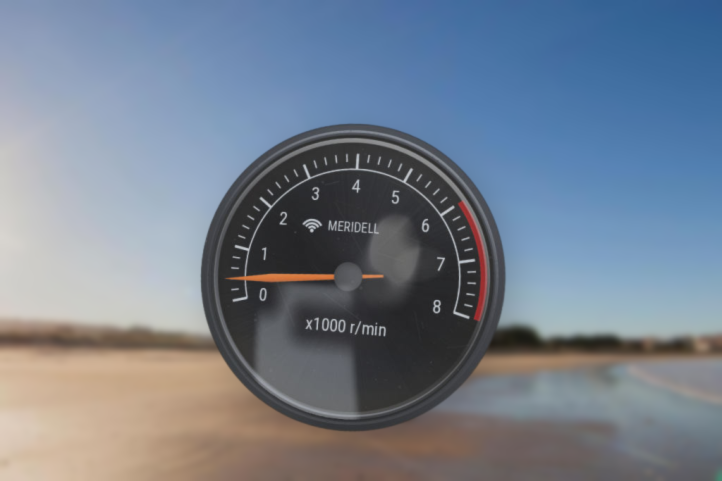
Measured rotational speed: 400,rpm
